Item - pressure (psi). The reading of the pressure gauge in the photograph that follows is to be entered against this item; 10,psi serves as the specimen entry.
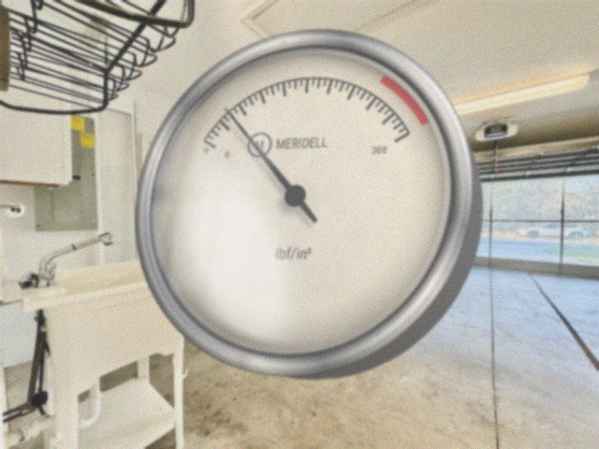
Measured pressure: 30,psi
